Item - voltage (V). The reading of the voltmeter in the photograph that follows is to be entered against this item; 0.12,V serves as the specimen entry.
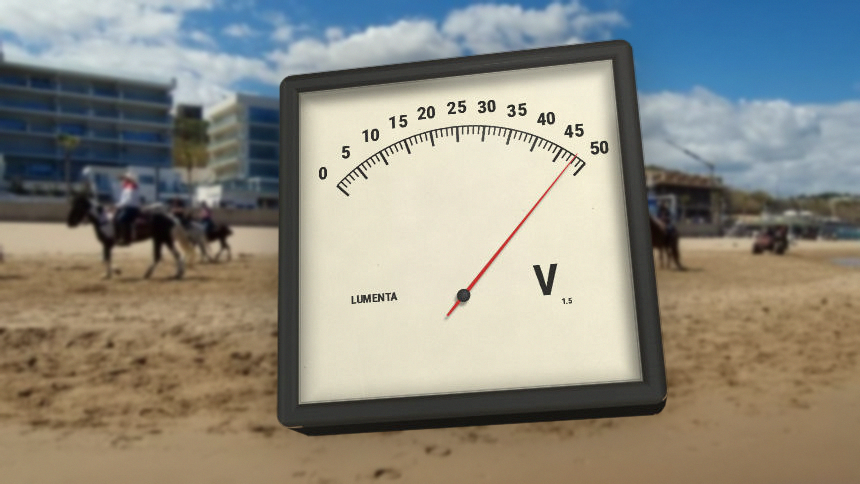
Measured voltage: 48,V
